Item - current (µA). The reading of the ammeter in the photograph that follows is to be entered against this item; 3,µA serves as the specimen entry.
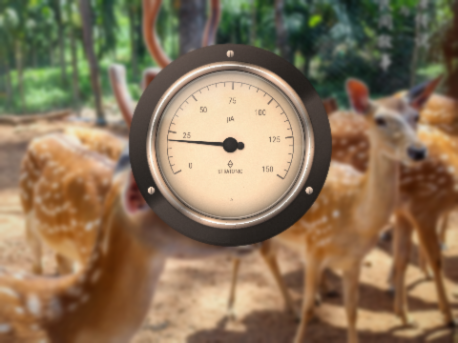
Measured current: 20,µA
